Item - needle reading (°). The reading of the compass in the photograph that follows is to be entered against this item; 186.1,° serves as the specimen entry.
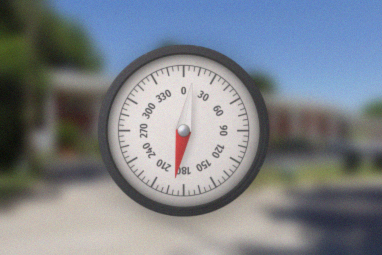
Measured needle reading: 190,°
